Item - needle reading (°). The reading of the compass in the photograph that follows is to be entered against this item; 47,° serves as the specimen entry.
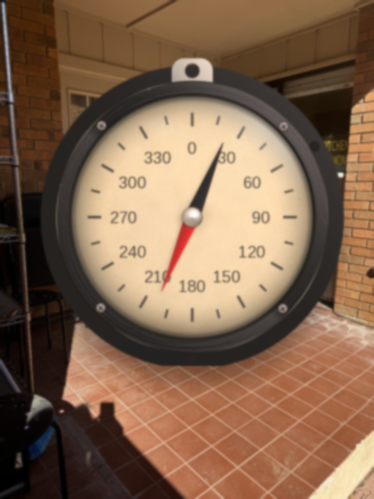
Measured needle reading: 202.5,°
